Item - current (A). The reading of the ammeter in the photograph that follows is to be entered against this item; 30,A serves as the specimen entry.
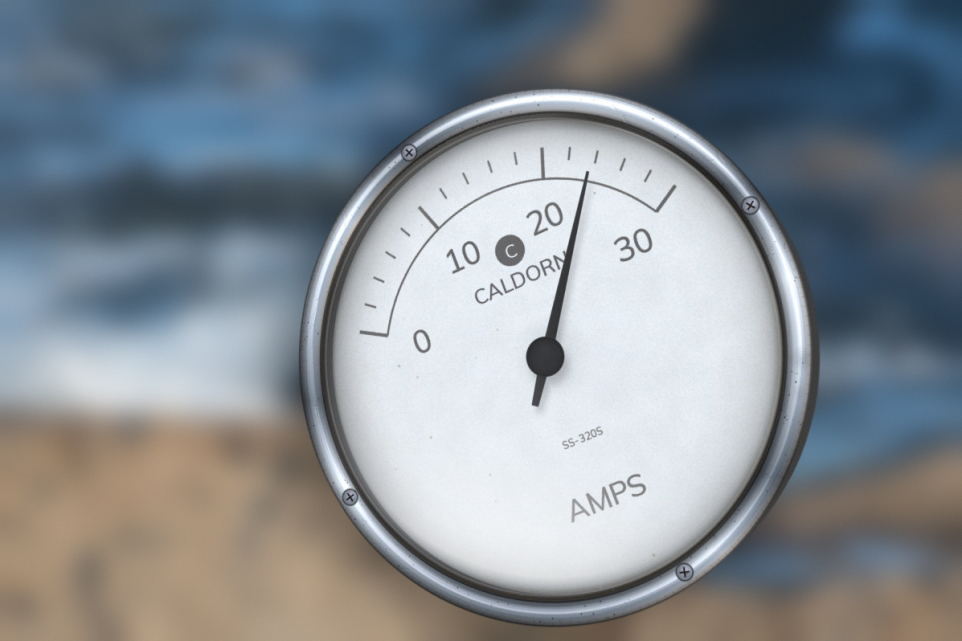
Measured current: 24,A
